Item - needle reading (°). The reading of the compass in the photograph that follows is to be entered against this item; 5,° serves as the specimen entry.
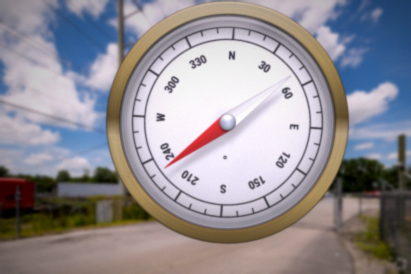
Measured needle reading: 230,°
